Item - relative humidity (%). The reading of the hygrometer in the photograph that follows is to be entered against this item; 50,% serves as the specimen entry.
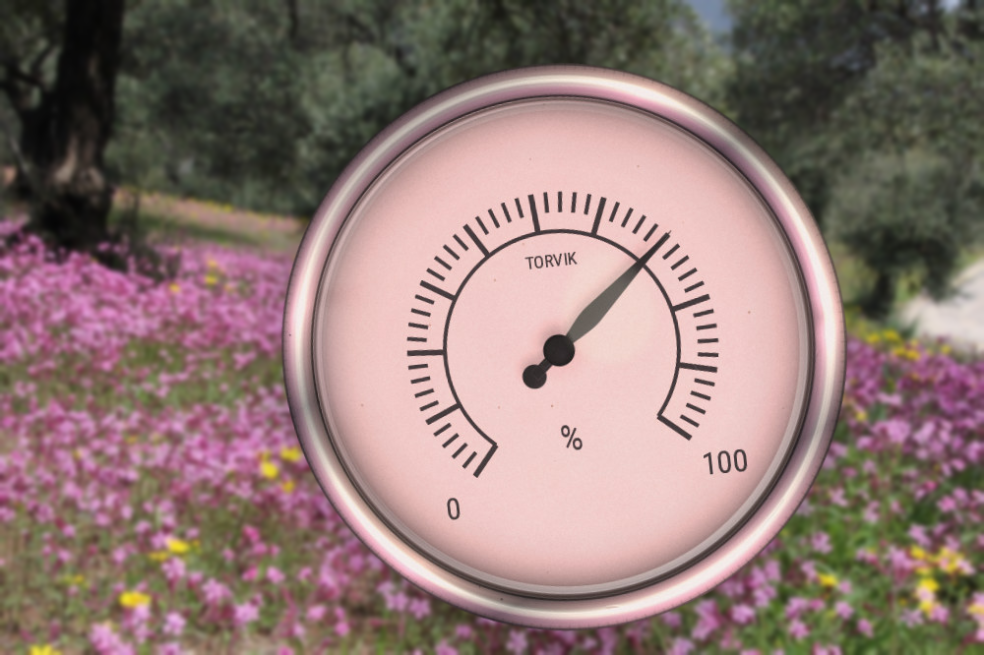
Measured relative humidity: 70,%
